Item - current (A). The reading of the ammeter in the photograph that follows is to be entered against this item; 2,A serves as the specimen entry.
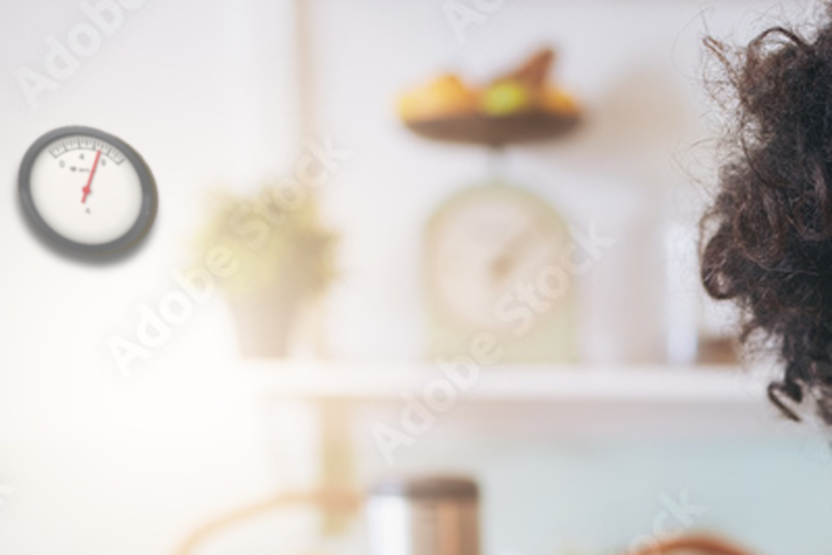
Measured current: 7,A
